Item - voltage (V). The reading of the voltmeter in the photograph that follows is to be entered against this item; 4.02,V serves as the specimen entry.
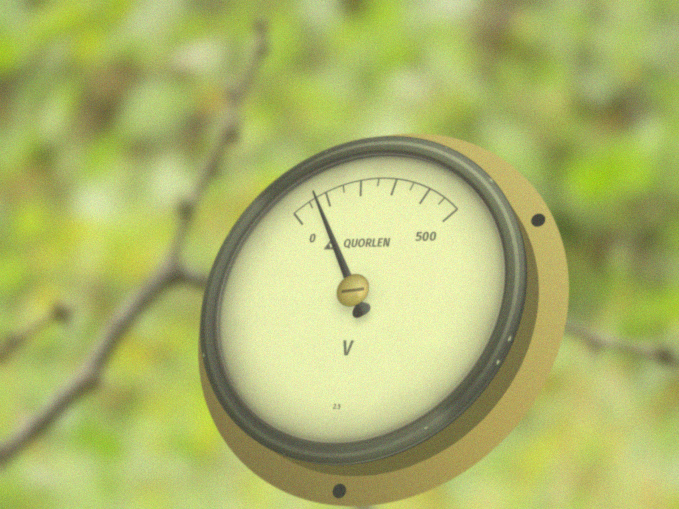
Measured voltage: 75,V
